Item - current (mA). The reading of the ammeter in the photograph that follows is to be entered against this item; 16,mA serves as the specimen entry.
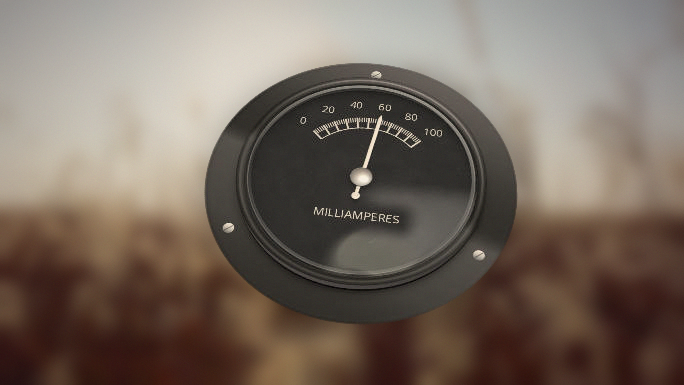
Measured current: 60,mA
